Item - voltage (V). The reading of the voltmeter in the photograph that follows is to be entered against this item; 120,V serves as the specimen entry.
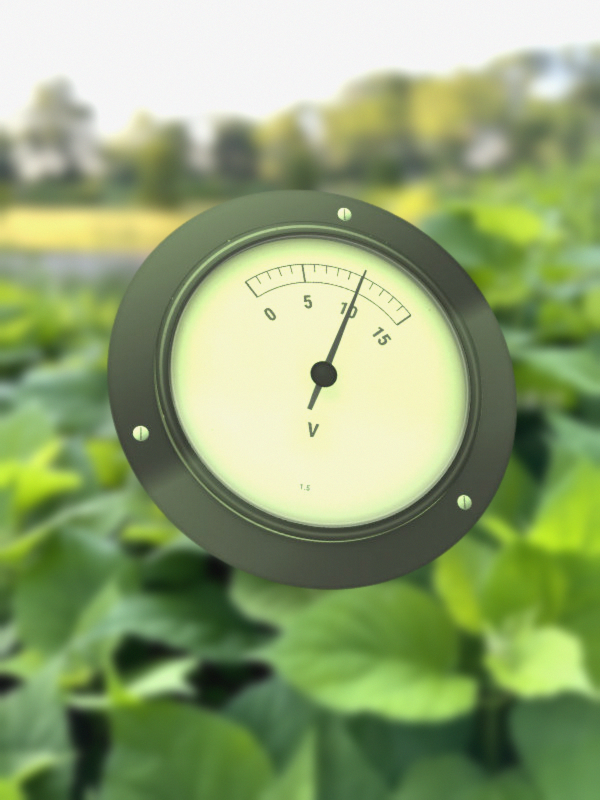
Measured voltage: 10,V
